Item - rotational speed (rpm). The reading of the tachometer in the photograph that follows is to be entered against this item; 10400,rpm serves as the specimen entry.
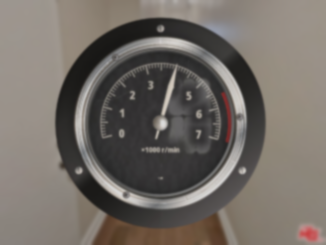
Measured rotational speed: 4000,rpm
